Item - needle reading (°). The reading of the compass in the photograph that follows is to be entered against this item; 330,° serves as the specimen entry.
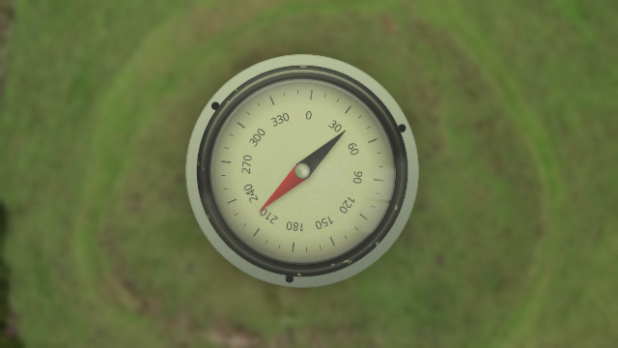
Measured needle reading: 220,°
